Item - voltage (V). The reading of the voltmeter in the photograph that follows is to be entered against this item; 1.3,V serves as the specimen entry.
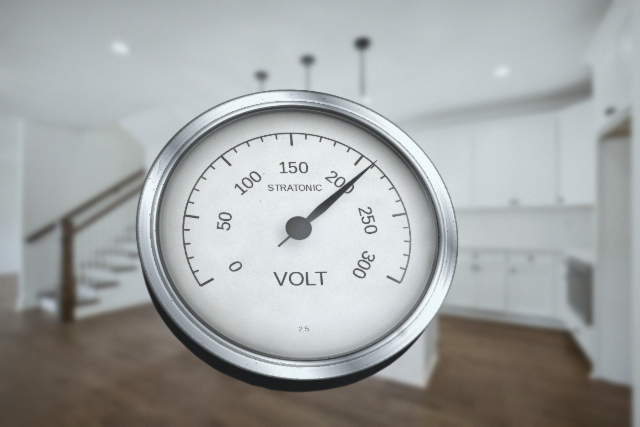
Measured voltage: 210,V
